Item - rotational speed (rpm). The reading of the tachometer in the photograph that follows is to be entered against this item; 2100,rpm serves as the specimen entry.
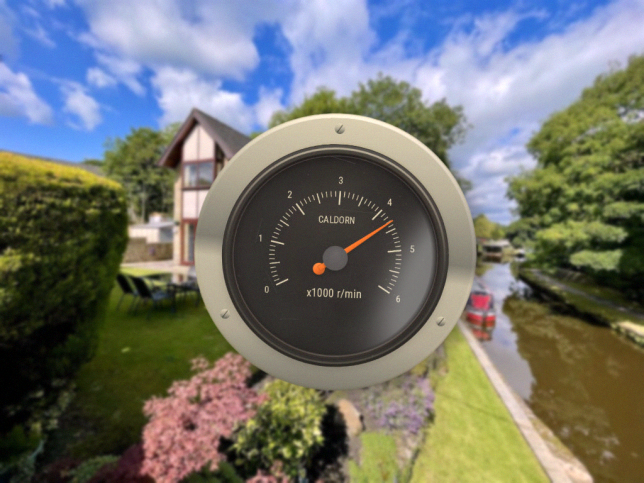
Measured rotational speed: 4300,rpm
